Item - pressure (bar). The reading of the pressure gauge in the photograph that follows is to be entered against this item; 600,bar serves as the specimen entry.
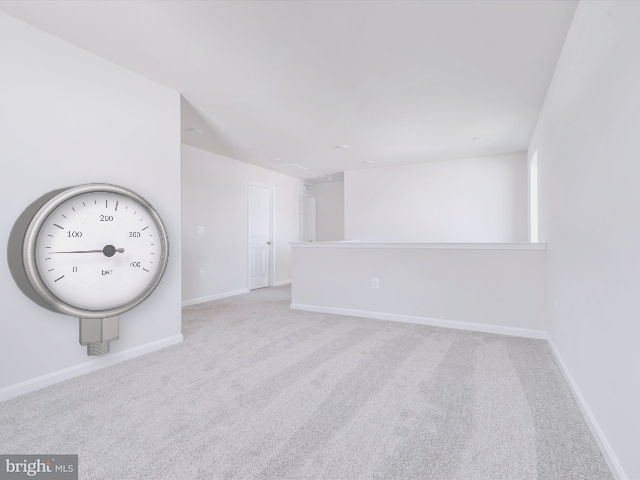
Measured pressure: 50,bar
